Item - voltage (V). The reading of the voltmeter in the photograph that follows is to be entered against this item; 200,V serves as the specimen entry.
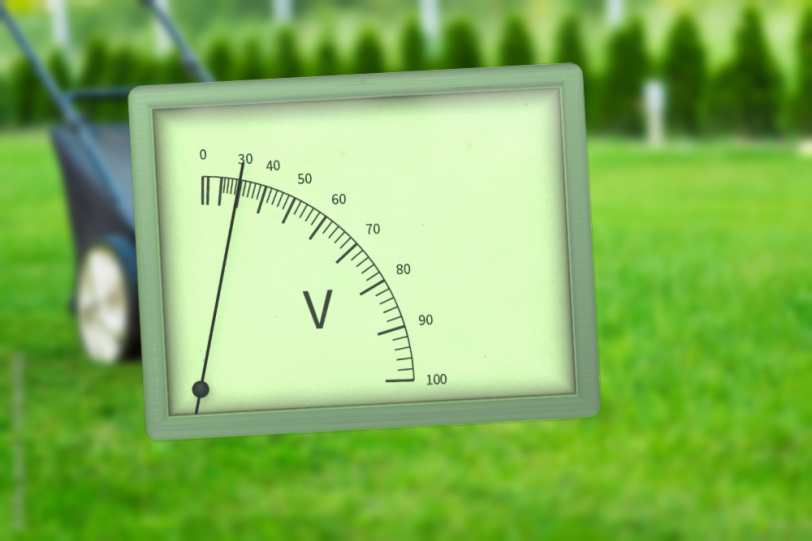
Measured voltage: 30,V
